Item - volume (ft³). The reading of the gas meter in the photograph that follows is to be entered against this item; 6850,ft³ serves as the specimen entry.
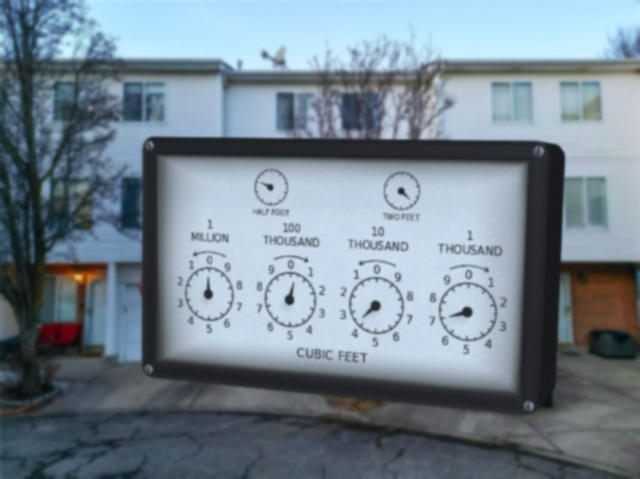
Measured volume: 3700,ft³
